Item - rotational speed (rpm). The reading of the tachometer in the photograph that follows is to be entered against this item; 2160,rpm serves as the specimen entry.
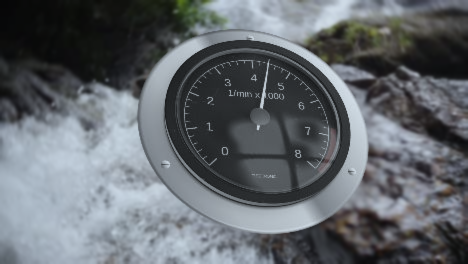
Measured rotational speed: 4400,rpm
